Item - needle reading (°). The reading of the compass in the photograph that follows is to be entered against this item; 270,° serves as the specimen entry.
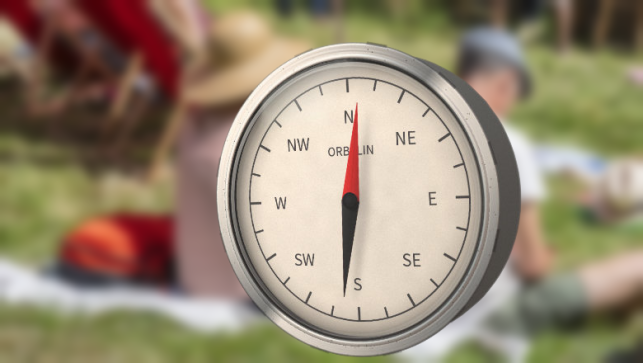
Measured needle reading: 7.5,°
